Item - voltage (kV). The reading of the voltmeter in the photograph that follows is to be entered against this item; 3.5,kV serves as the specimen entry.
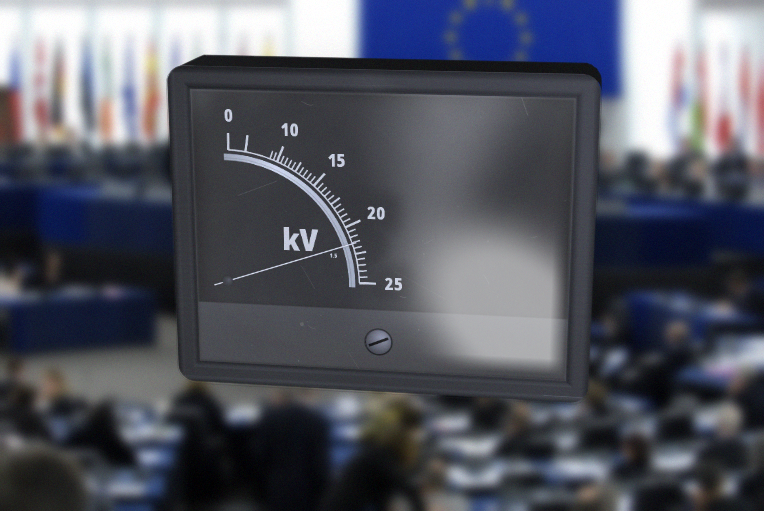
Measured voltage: 21.5,kV
